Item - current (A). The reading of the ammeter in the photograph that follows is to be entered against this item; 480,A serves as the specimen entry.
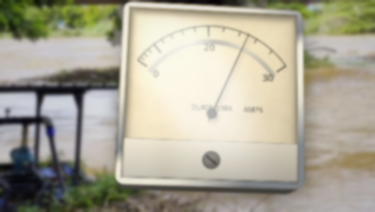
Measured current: 25,A
